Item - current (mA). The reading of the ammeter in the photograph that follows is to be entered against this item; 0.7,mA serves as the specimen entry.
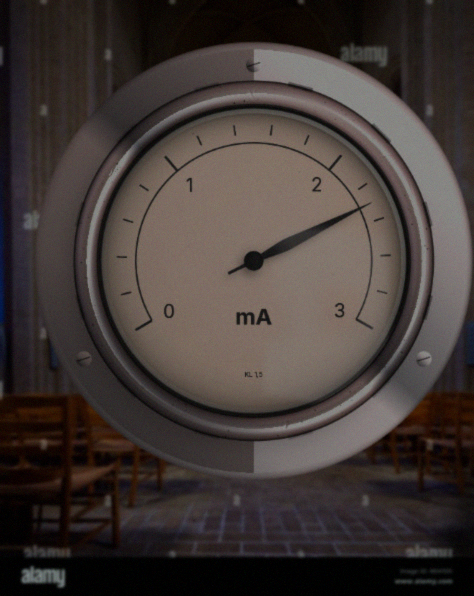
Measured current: 2.3,mA
